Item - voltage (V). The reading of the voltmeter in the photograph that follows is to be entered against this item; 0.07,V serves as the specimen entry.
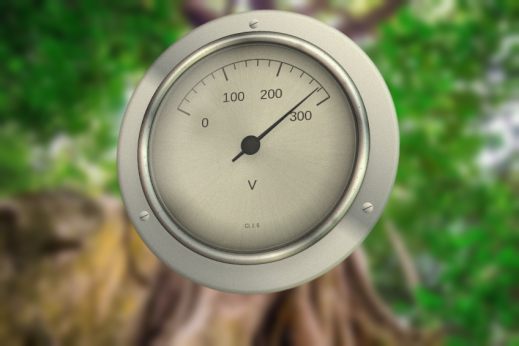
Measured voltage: 280,V
